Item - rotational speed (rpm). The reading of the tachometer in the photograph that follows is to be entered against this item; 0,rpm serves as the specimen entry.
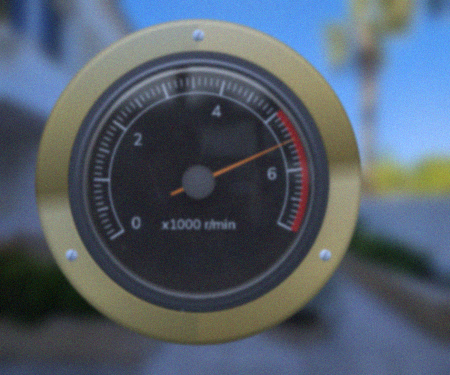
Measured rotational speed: 5500,rpm
